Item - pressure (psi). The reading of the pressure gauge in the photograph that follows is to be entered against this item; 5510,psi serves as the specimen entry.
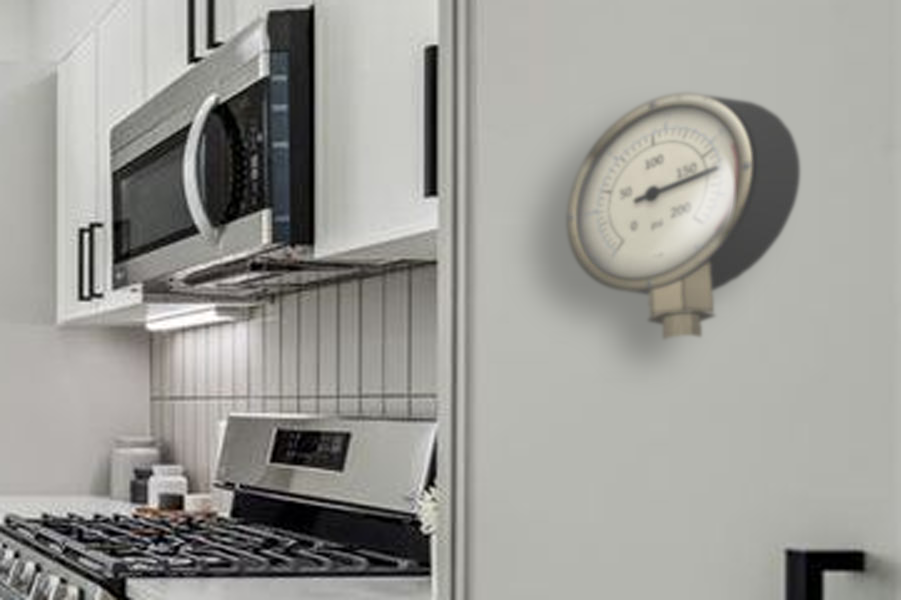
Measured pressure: 165,psi
